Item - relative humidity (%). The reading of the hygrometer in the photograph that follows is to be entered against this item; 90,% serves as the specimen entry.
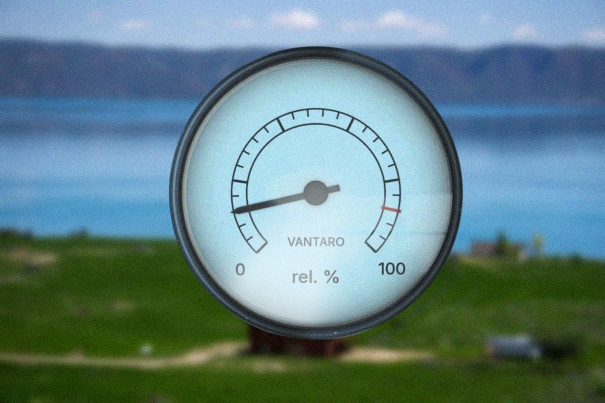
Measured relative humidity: 12,%
